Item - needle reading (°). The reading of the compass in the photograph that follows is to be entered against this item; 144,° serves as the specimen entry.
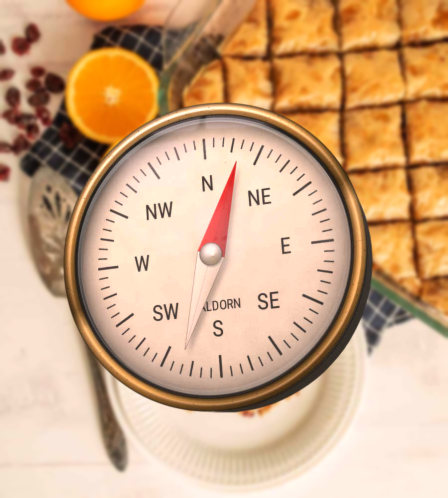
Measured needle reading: 20,°
